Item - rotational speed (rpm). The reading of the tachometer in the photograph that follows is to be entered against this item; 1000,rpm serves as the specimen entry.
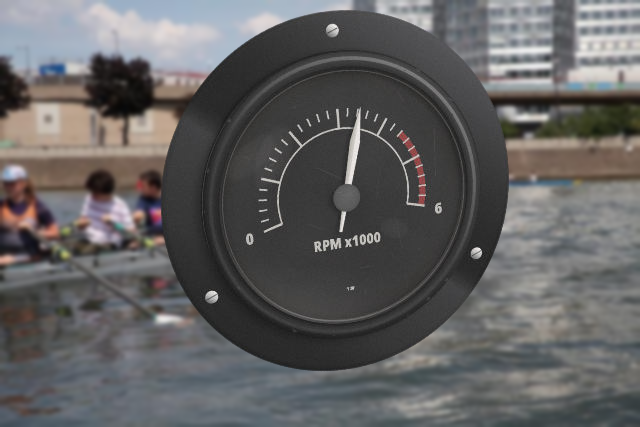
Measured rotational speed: 3400,rpm
